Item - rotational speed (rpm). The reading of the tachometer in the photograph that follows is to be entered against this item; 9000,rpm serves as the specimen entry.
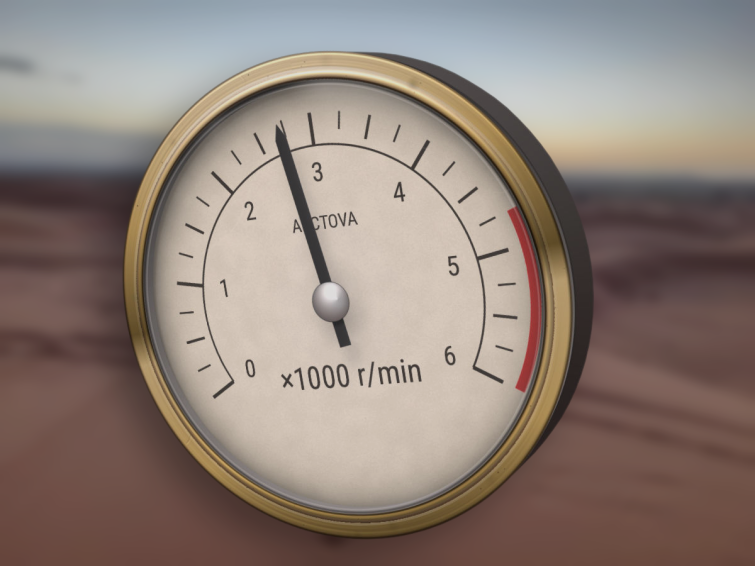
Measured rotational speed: 2750,rpm
